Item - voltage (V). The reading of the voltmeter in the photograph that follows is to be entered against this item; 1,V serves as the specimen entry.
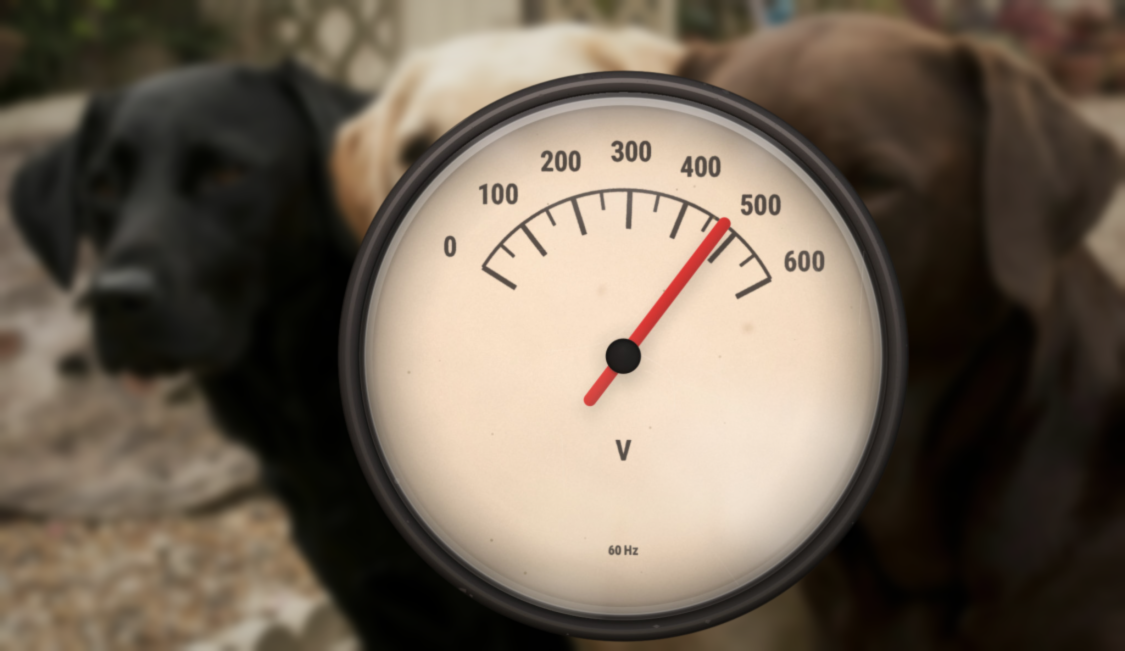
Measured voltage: 475,V
